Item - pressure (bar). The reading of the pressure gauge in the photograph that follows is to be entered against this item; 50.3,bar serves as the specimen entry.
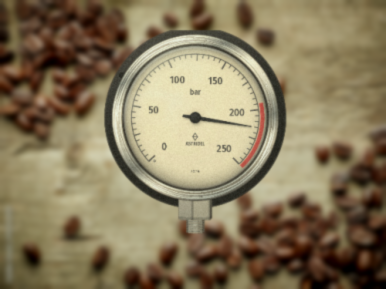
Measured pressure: 215,bar
